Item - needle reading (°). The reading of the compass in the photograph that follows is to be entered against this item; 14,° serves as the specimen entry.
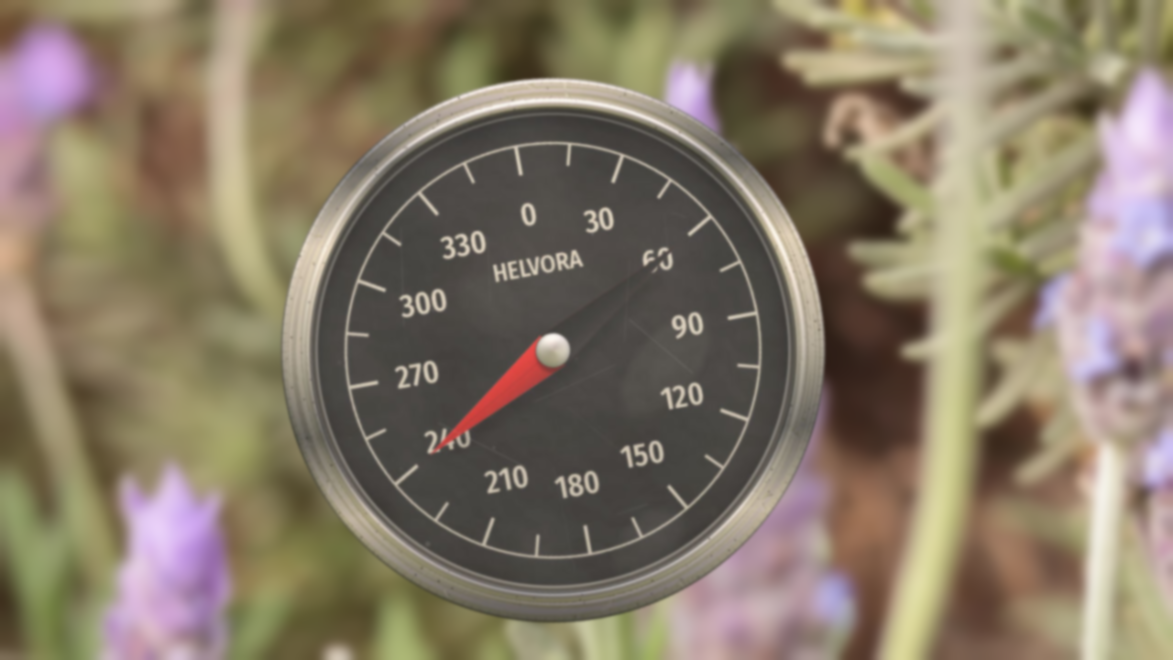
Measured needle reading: 240,°
